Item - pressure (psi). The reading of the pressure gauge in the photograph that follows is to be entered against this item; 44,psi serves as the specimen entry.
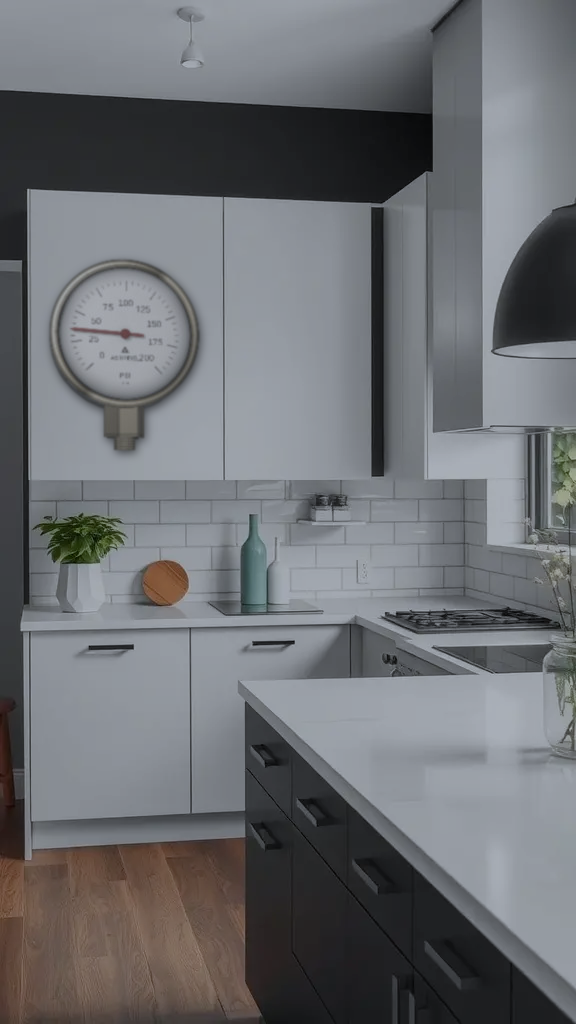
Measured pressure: 35,psi
